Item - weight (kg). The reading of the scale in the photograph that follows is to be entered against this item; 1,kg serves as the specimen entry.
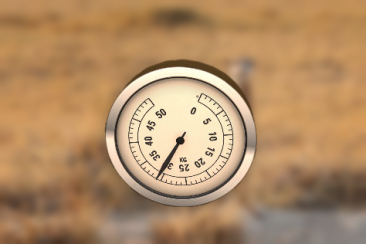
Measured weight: 31,kg
